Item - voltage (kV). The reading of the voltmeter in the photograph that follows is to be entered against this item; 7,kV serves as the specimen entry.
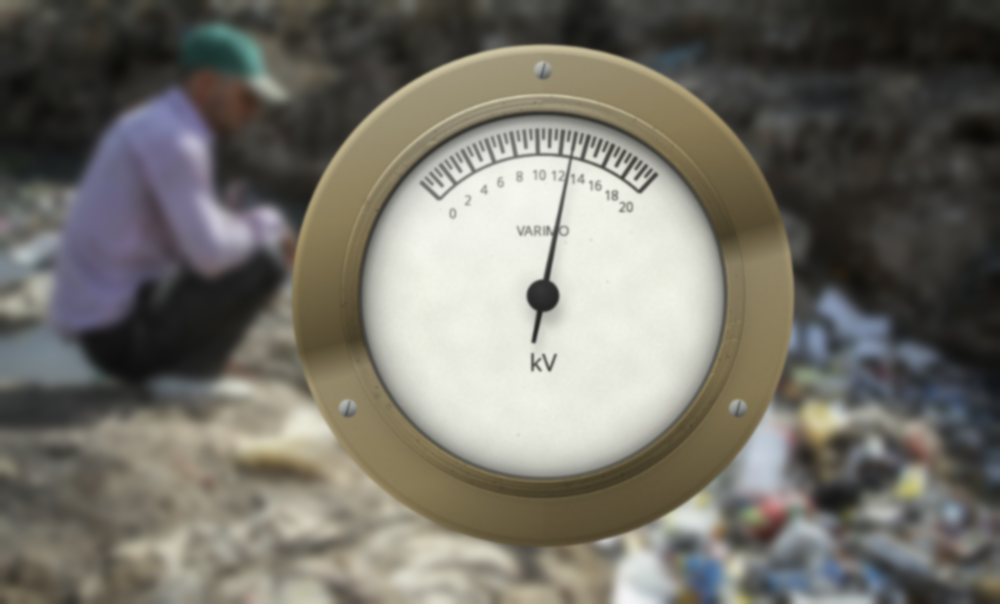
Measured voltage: 13,kV
